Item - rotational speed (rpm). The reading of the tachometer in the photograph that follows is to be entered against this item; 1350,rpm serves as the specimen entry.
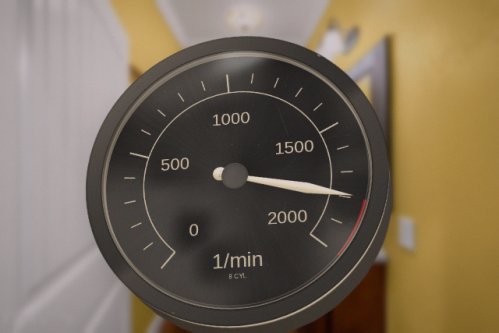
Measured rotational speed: 1800,rpm
